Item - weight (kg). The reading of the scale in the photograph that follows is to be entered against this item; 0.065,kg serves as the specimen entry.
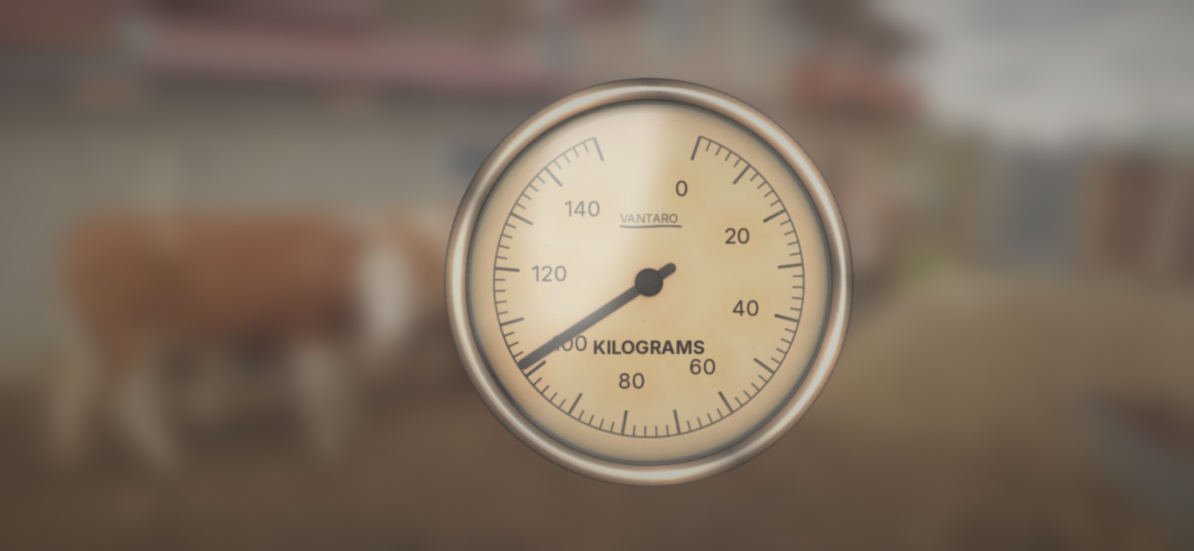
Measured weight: 102,kg
